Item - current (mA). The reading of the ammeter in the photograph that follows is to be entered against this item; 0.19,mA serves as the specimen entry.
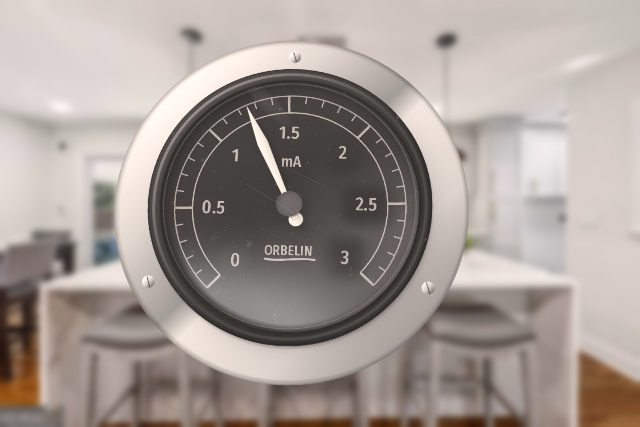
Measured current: 1.25,mA
